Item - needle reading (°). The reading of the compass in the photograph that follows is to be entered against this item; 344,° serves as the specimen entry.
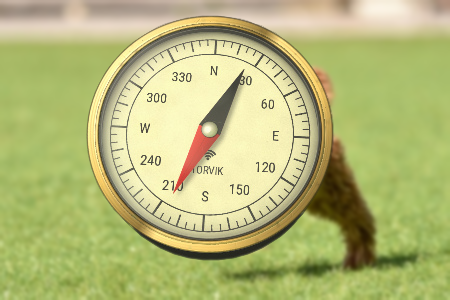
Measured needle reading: 205,°
